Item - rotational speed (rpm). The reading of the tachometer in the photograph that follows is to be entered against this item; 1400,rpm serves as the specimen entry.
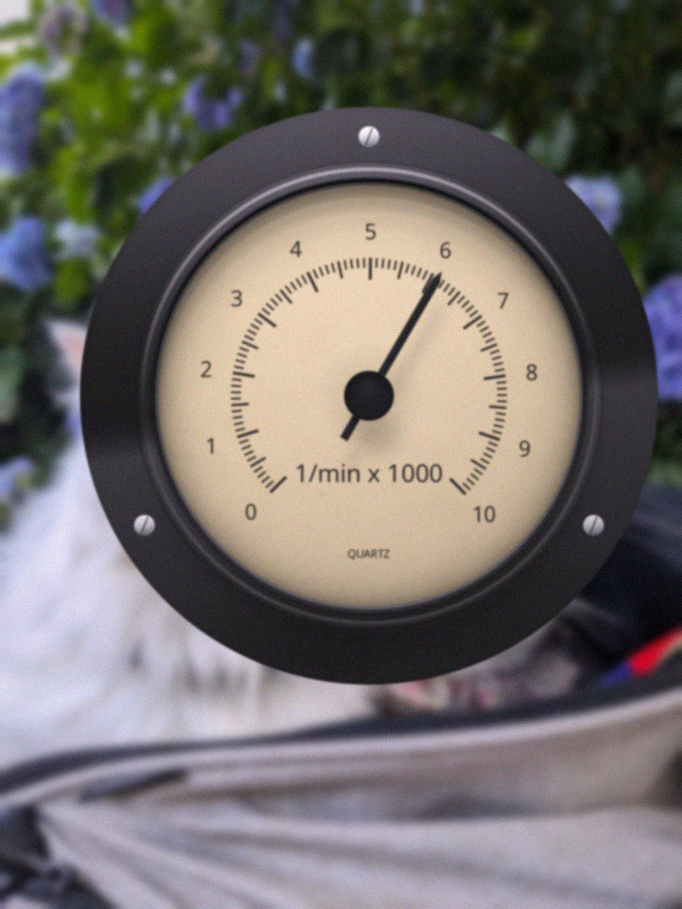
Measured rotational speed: 6100,rpm
